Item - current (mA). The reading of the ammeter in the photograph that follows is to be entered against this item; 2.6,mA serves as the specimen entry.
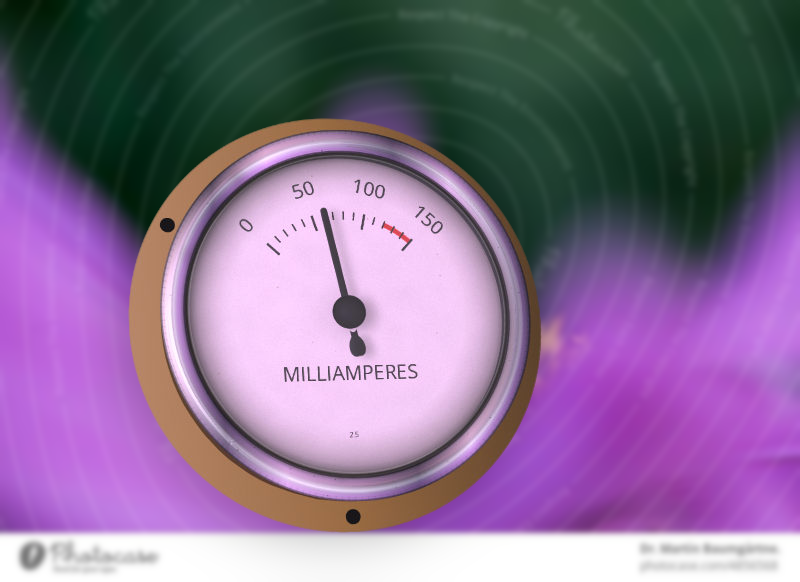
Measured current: 60,mA
